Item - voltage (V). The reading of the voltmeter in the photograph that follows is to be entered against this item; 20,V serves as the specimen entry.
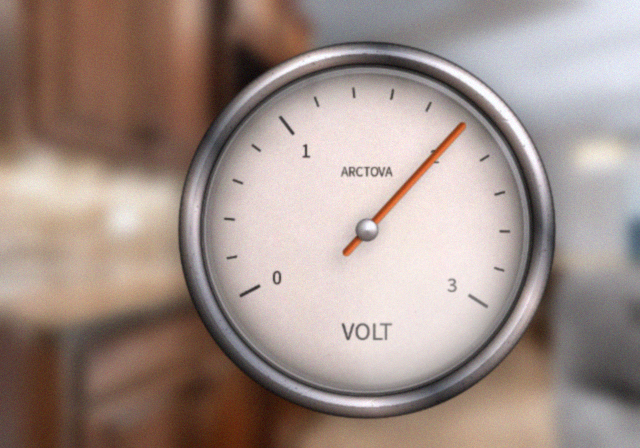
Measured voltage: 2,V
